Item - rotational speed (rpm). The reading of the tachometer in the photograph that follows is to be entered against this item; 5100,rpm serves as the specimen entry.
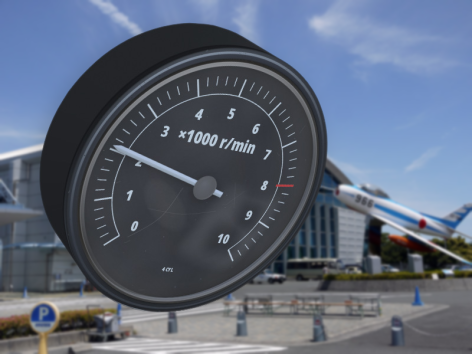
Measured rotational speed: 2100,rpm
